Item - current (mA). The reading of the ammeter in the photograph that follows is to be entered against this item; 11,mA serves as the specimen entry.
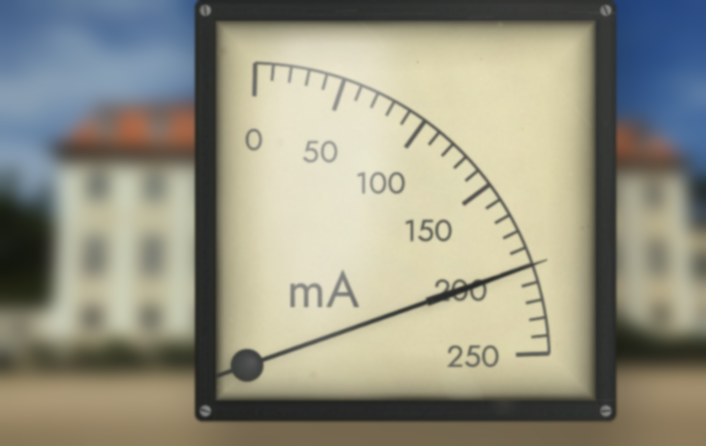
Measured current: 200,mA
